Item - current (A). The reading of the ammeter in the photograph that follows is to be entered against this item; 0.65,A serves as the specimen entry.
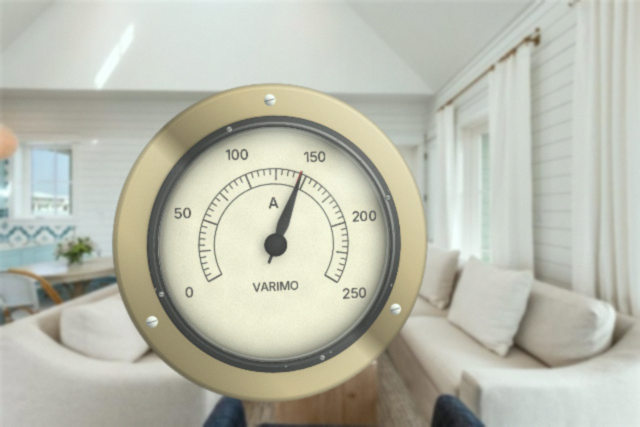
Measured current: 145,A
